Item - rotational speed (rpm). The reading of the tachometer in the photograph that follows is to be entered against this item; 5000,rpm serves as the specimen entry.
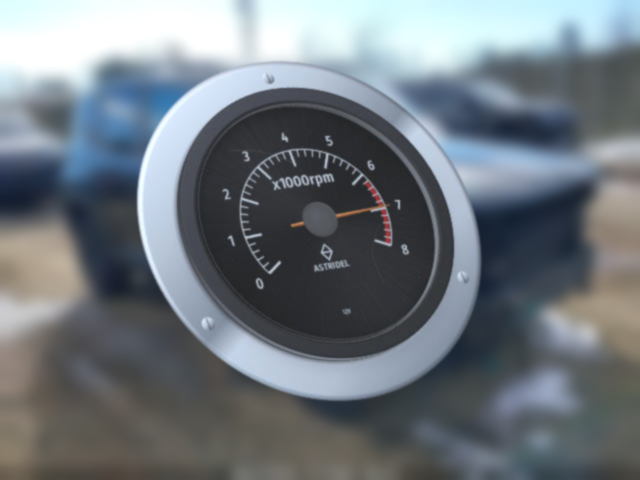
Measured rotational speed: 7000,rpm
